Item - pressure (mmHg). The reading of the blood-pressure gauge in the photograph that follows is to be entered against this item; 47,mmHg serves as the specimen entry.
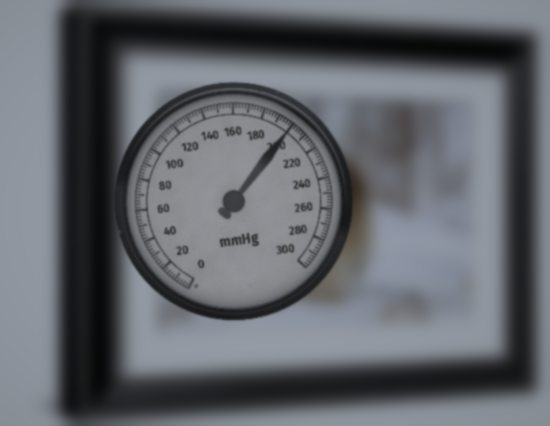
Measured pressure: 200,mmHg
